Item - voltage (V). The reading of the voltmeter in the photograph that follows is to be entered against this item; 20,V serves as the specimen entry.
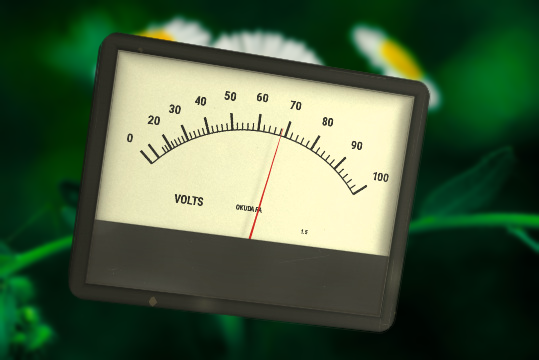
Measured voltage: 68,V
